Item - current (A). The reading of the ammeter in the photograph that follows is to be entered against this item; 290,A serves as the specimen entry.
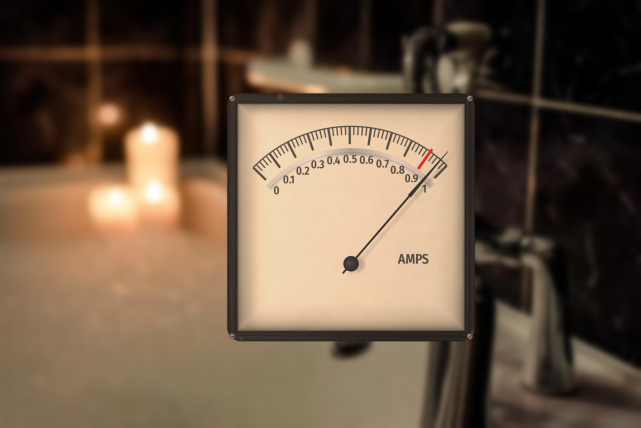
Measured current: 0.96,A
